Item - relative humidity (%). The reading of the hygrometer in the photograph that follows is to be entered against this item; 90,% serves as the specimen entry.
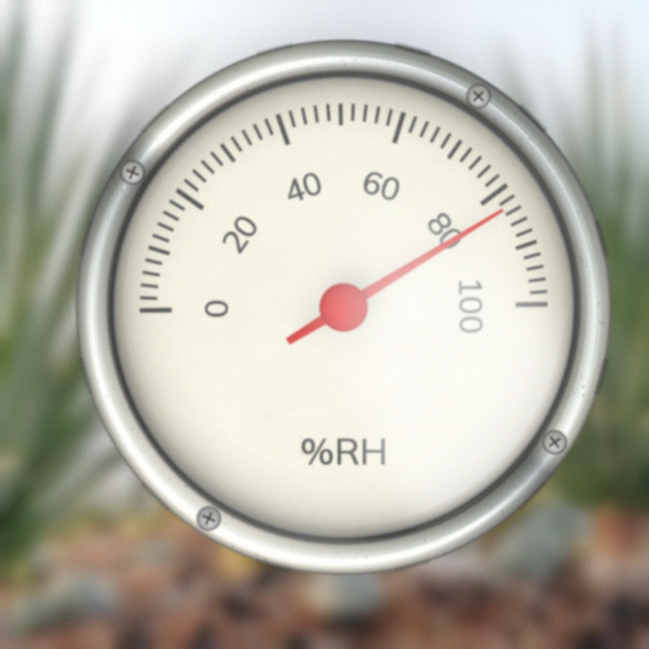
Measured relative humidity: 83,%
